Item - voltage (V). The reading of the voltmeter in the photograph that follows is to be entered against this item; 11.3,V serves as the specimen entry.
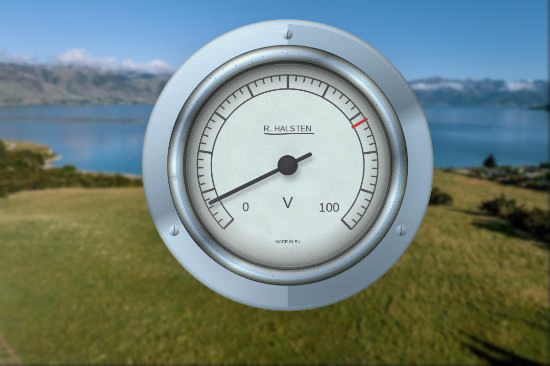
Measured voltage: 7,V
